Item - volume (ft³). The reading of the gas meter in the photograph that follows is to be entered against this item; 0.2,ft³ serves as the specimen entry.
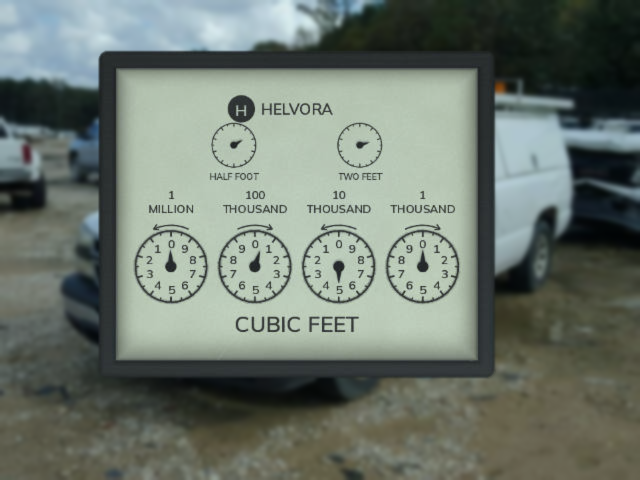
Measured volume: 5000,ft³
